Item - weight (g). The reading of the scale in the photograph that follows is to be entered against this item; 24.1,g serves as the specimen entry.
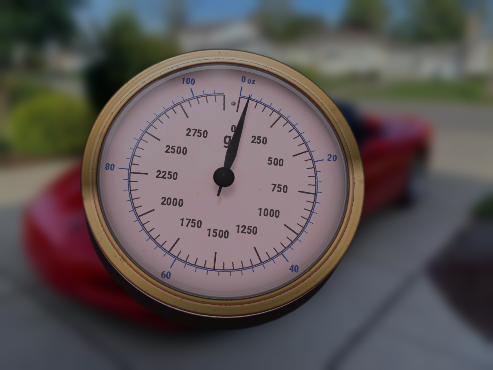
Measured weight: 50,g
